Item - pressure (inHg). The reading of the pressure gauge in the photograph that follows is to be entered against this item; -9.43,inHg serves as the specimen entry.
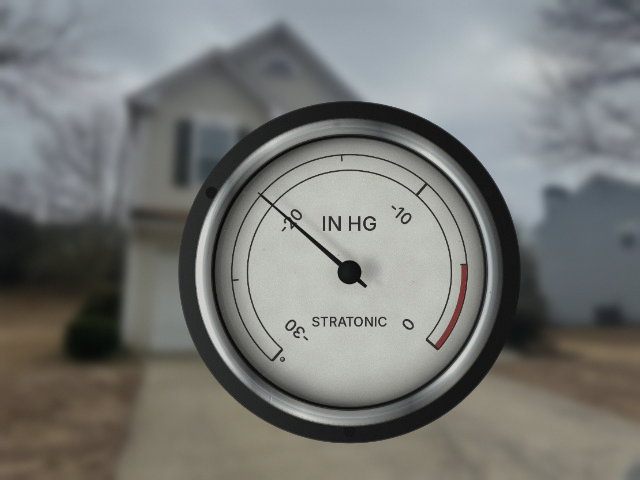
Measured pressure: -20,inHg
